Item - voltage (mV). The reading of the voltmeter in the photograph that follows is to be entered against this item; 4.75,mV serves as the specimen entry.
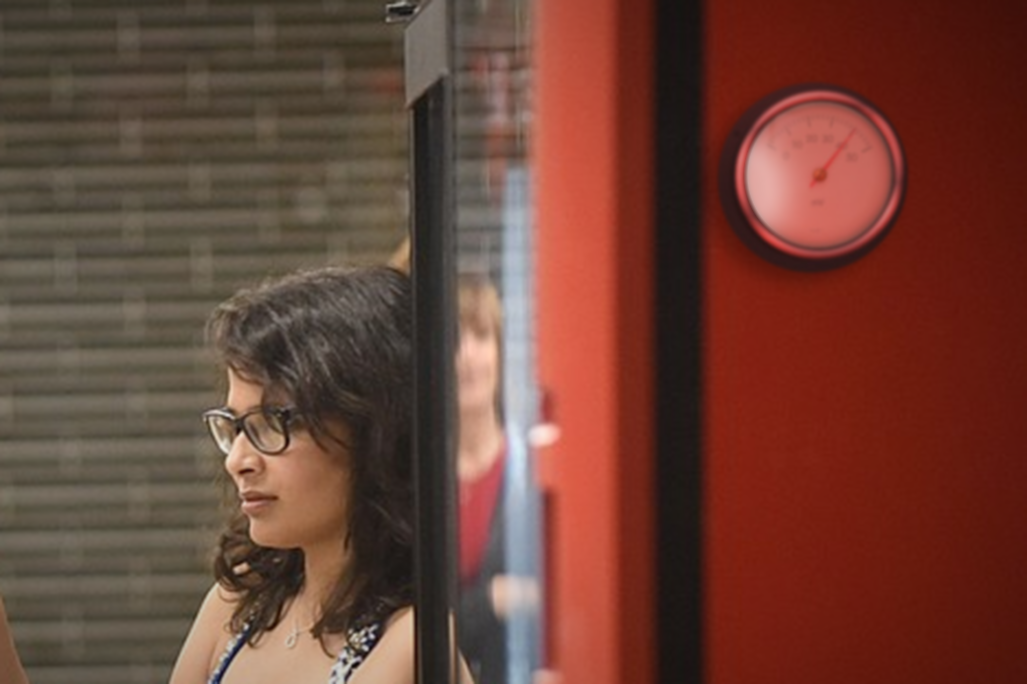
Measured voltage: 40,mV
